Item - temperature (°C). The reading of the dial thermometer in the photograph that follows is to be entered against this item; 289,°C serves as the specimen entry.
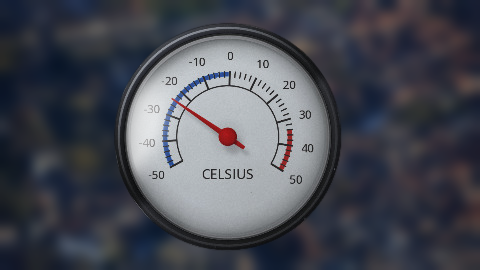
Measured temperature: -24,°C
